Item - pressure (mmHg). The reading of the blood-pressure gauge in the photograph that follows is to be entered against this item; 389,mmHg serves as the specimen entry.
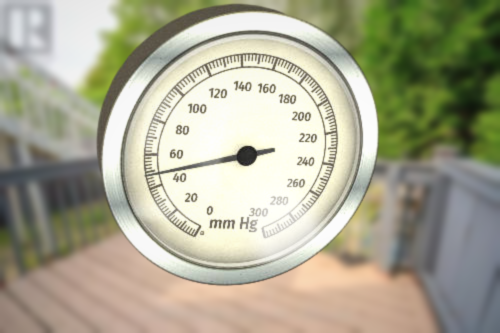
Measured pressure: 50,mmHg
